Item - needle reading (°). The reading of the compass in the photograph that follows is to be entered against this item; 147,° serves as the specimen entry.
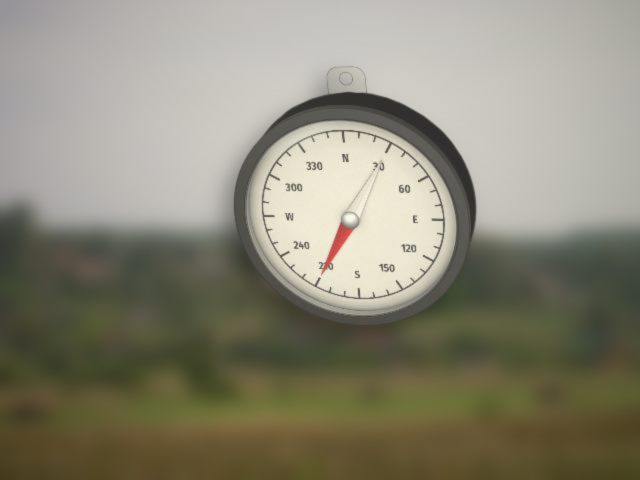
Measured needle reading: 210,°
